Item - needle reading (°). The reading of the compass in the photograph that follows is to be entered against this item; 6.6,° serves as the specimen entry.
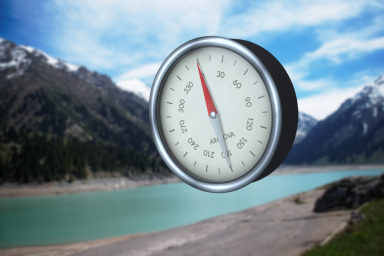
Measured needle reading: 0,°
